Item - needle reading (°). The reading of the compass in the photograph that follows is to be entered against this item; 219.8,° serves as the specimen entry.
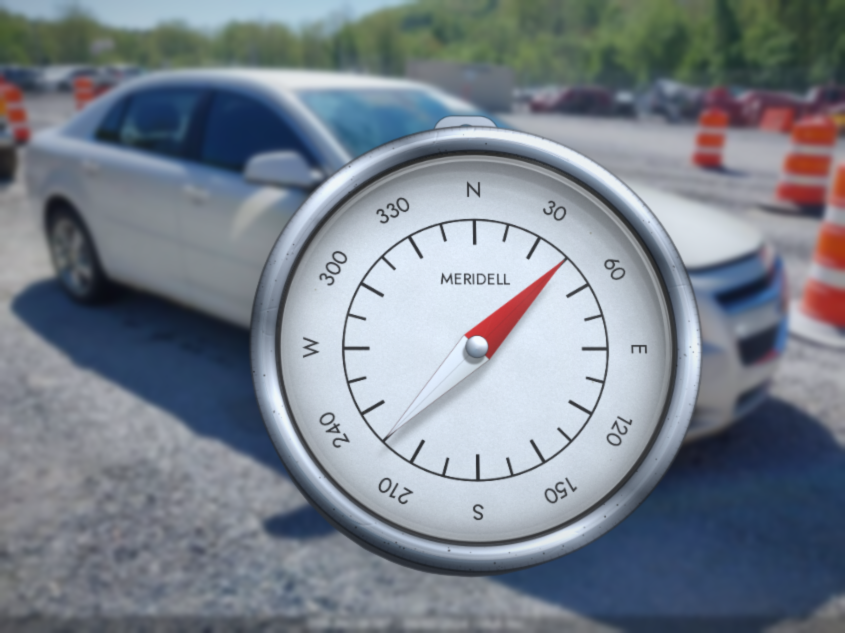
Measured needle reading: 45,°
